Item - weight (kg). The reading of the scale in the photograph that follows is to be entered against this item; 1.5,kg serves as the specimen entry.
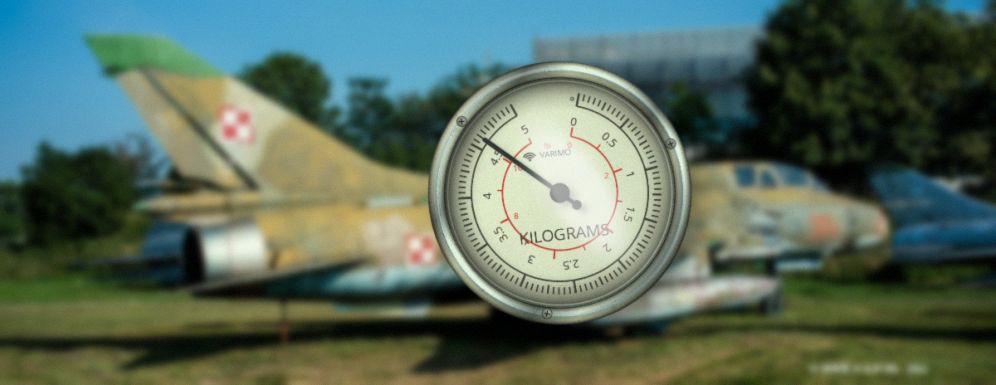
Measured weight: 4.6,kg
